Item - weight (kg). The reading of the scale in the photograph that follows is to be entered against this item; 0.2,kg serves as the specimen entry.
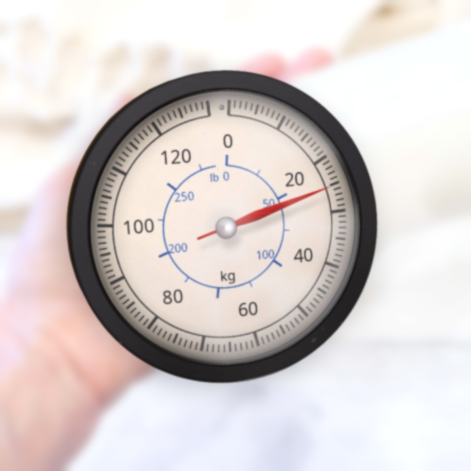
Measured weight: 25,kg
